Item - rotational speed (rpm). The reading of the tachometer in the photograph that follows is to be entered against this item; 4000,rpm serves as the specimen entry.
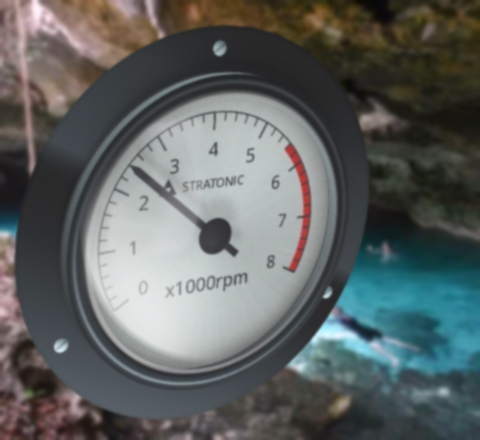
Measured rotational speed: 2400,rpm
